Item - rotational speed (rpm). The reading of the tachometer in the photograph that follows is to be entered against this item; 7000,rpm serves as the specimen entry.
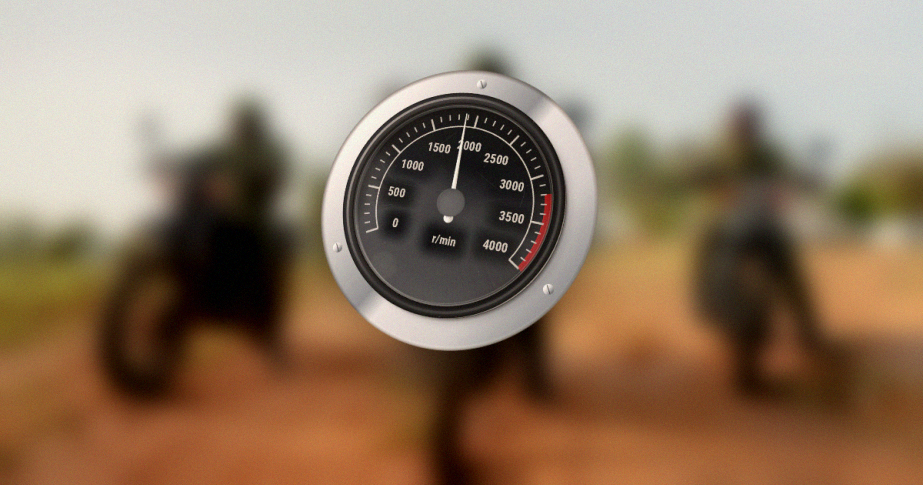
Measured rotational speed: 1900,rpm
